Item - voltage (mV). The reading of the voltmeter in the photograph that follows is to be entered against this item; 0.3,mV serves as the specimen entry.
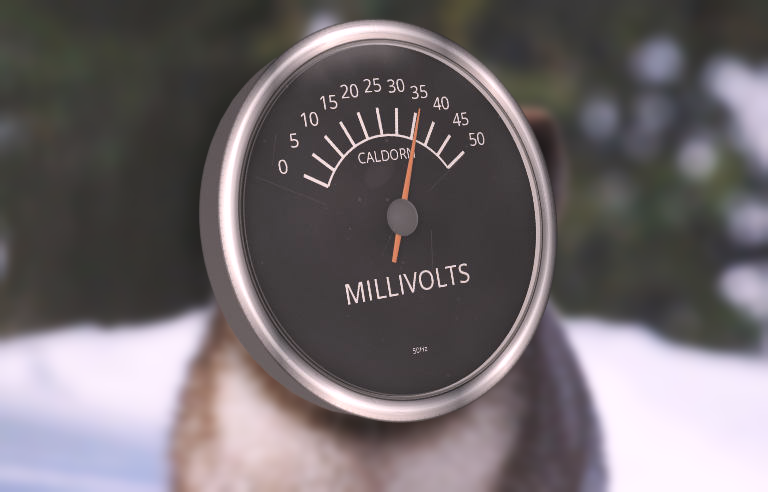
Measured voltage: 35,mV
